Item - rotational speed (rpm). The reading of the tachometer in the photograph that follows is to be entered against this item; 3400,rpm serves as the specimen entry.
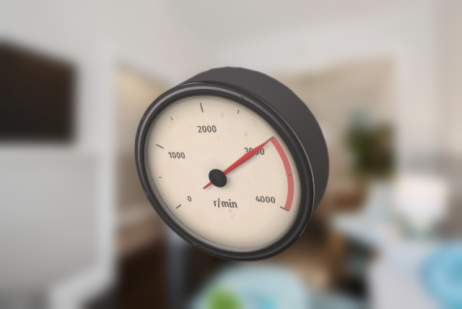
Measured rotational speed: 3000,rpm
